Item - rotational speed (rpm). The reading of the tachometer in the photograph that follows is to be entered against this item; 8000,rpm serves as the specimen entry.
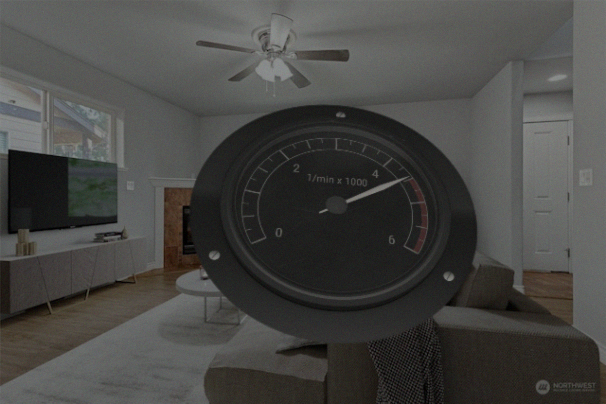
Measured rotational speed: 4500,rpm
